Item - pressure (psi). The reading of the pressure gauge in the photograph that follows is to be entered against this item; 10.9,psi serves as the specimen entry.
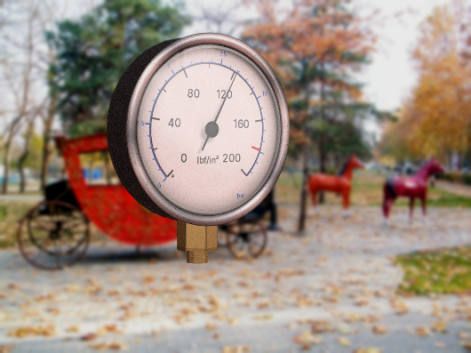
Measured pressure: 120,psi
